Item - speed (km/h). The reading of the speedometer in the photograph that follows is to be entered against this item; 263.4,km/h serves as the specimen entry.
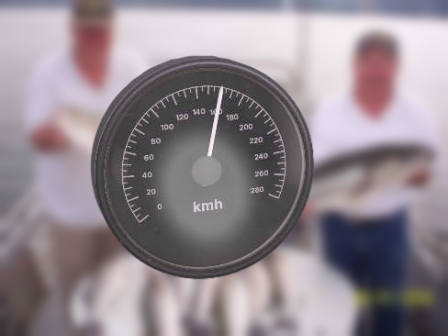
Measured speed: 160,km/h
